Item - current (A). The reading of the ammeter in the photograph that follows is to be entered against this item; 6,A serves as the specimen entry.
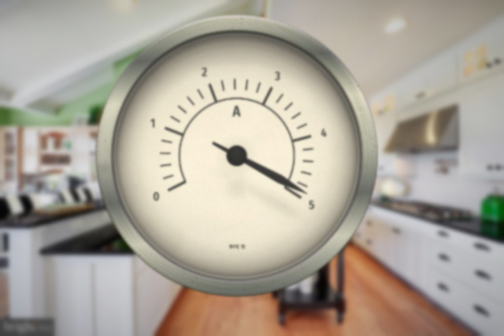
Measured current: 4.9,A
